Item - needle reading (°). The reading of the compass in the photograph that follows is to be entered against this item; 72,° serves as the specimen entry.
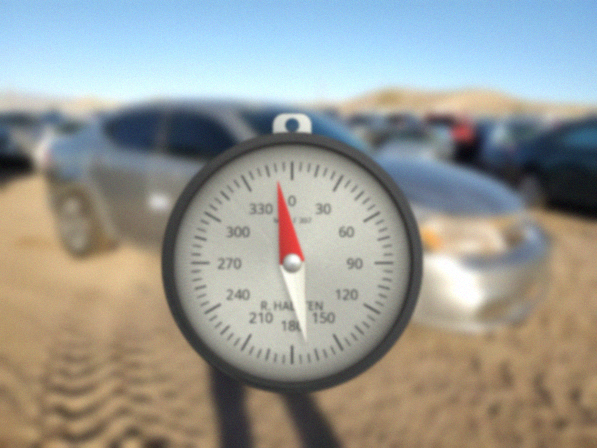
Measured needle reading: 350,°
